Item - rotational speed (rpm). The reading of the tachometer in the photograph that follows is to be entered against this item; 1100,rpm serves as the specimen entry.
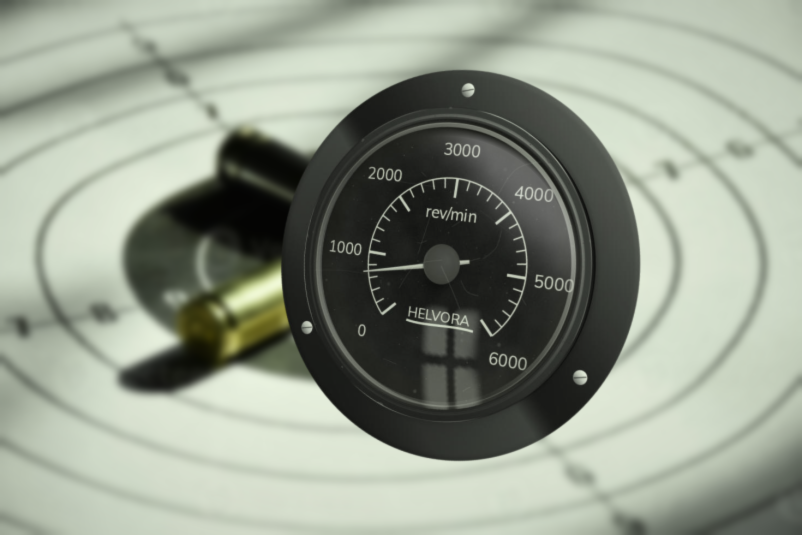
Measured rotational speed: 700,rpm
